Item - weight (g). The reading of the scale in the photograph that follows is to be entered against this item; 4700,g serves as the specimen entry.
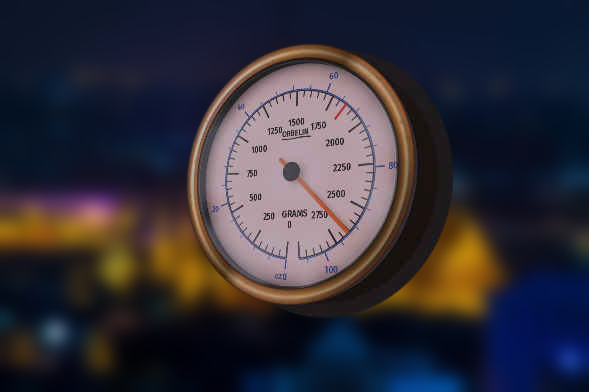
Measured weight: 2650,g
